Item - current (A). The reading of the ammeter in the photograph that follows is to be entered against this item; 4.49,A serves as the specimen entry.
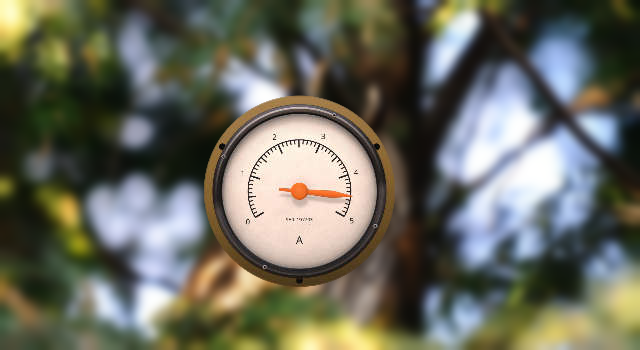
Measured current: 4.5,A
